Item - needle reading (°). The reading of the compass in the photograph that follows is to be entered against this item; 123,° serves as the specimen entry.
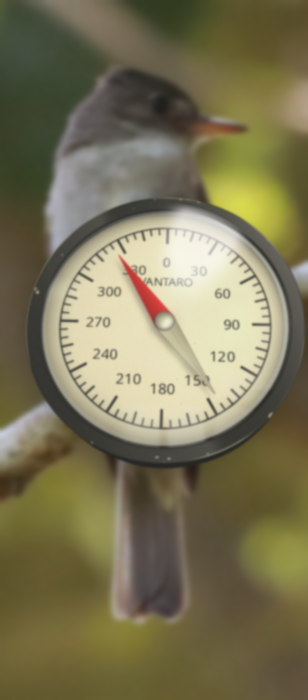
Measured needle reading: 325,°
